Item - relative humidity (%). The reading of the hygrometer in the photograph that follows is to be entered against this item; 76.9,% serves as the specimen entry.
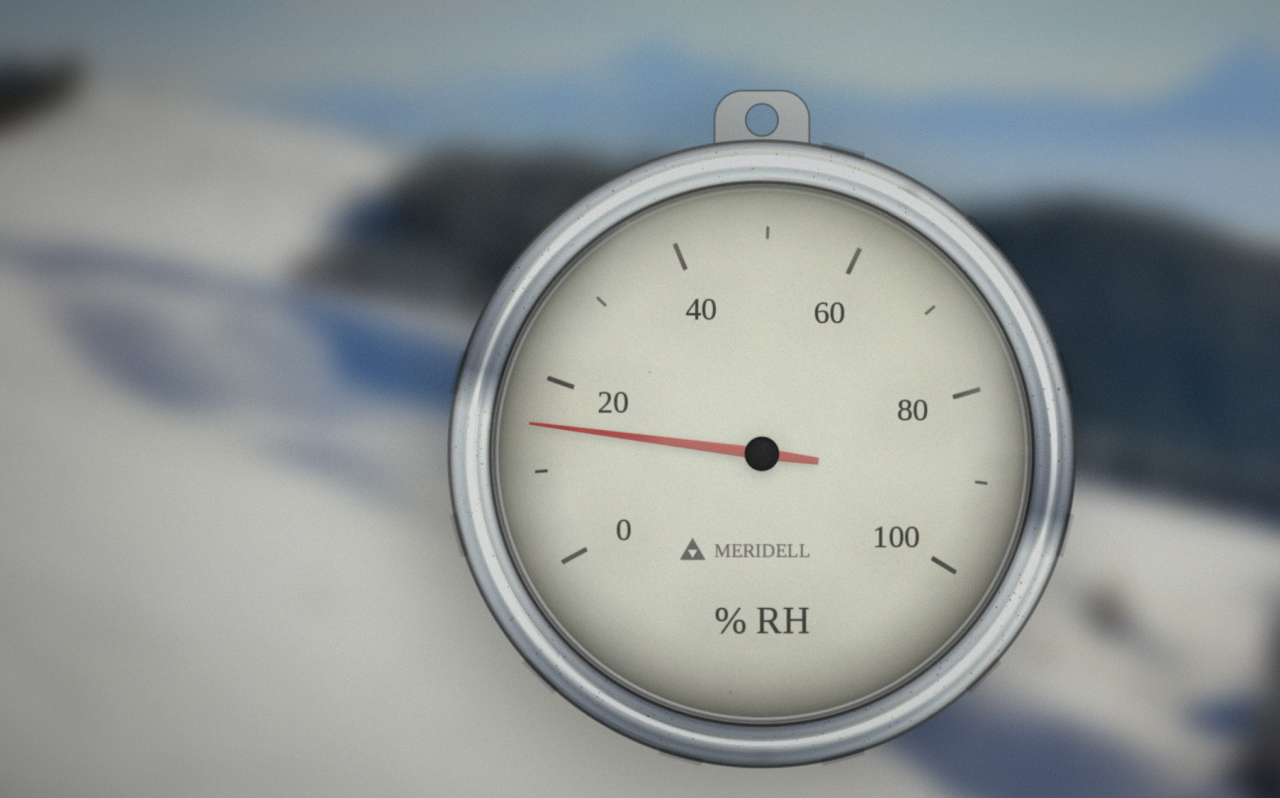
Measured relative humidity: 15,%
